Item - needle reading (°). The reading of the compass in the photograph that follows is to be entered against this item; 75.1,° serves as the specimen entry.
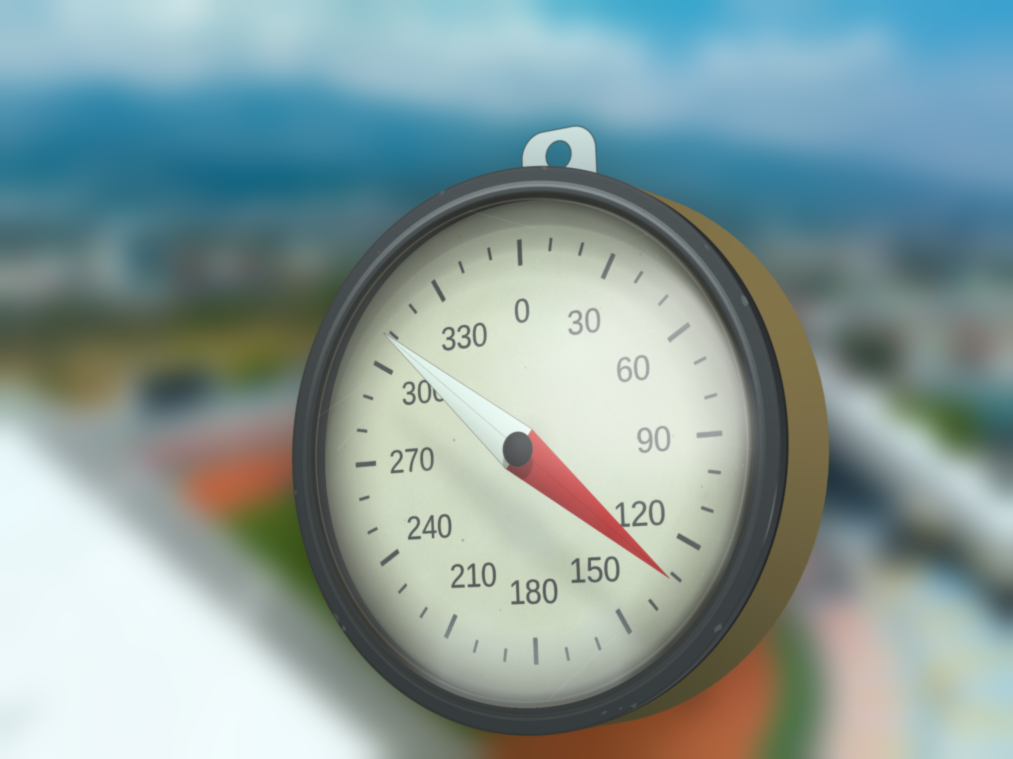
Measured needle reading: 130,°
